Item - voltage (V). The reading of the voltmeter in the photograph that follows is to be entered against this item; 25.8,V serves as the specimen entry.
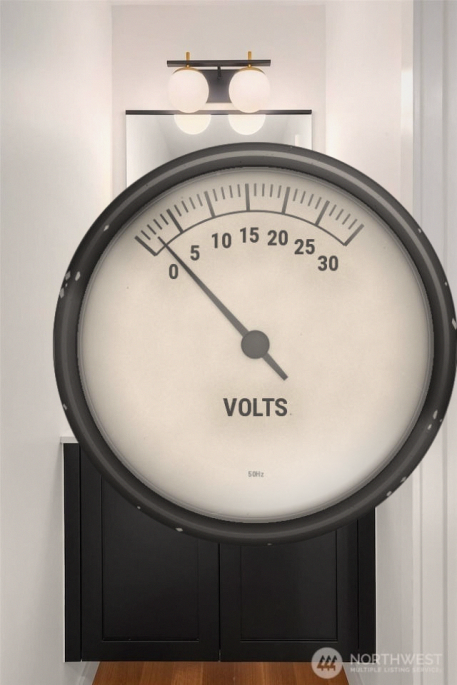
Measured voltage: 2,V
